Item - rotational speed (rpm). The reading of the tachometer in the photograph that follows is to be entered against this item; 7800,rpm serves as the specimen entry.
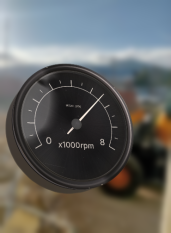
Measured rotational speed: 5500,rpm
